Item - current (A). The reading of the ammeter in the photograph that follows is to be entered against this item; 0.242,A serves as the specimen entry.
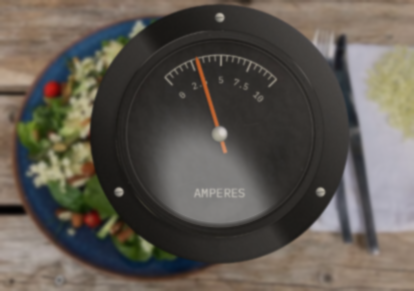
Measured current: 3,A
